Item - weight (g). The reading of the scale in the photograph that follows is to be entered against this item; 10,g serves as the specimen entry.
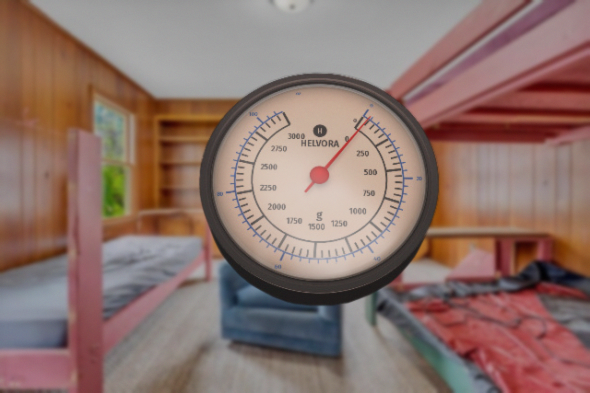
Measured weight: 50,g
